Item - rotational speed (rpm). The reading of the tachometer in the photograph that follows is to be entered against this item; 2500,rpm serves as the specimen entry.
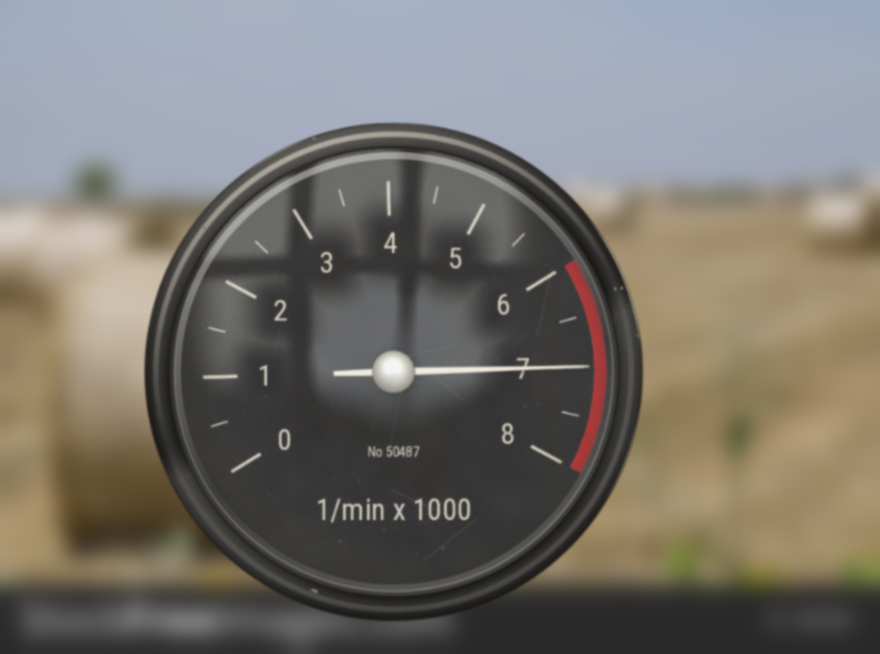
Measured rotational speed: 7000,rpm
